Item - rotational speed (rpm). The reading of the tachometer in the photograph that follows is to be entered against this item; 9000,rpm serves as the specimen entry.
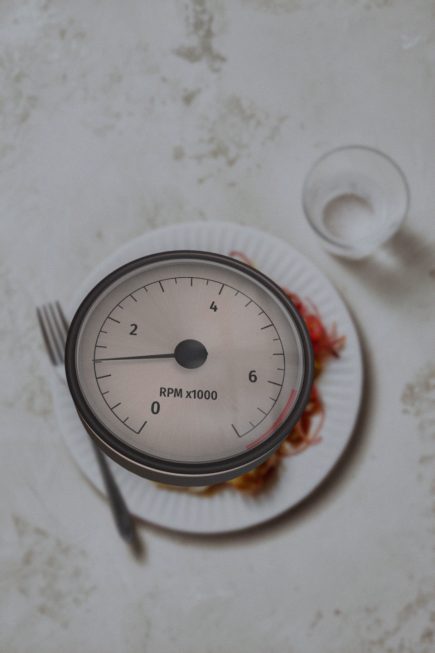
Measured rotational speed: 1250,rpm
